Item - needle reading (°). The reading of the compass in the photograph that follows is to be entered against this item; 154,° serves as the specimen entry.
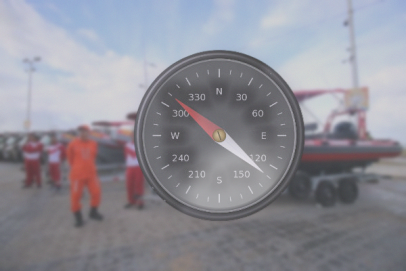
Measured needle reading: 310,°
